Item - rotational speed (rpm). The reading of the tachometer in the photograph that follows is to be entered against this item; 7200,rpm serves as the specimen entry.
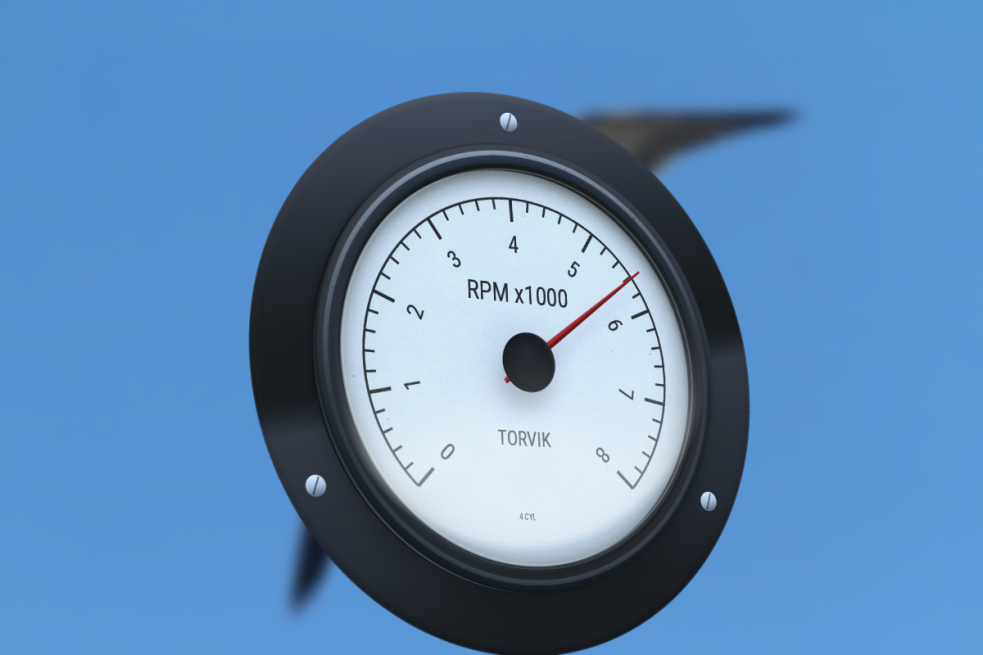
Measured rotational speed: 5600,rpm
